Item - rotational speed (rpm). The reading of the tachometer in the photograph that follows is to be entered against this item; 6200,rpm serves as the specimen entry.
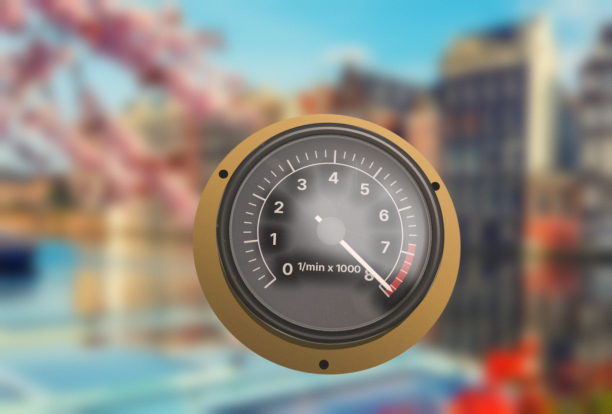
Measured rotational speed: 7900,rpm
